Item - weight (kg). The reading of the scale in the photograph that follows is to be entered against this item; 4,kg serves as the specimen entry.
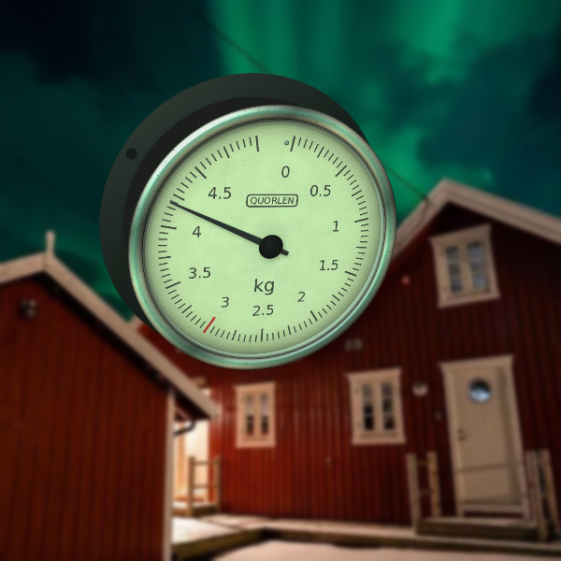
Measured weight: 4.2,kg
